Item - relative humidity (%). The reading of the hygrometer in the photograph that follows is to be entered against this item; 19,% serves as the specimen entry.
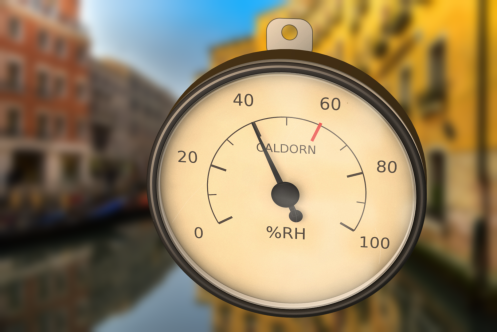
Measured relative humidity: 40,%
